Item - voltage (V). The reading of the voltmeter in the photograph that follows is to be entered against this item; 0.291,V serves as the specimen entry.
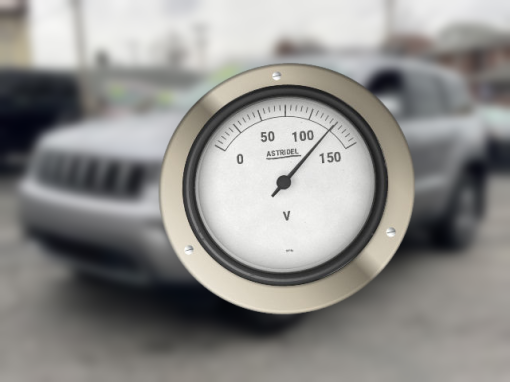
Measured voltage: 125,V
